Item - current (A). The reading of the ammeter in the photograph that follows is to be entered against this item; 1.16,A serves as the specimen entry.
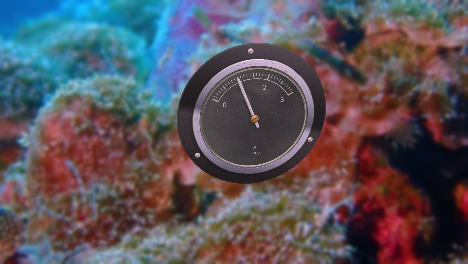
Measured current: 1,A
